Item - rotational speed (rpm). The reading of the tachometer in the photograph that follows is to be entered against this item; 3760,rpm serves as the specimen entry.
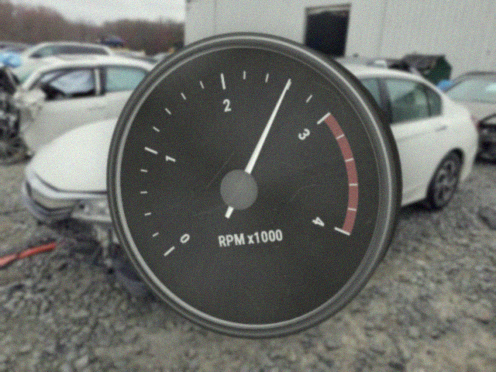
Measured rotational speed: 2600,rpm
